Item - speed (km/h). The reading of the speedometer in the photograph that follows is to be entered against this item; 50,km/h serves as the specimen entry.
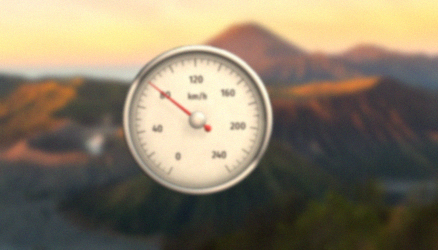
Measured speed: 80,km/h
